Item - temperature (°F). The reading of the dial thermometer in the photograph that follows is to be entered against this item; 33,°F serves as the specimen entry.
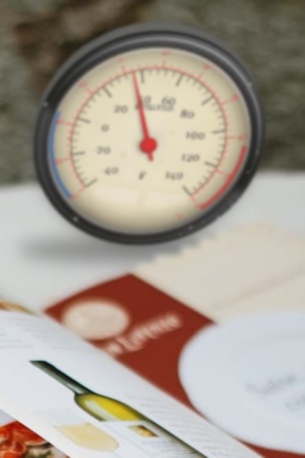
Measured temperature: 36,°F
